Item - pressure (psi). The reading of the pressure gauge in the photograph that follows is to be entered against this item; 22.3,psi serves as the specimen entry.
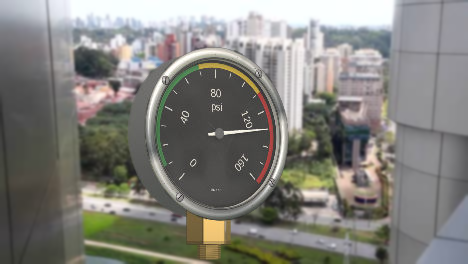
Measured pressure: 130,psi
